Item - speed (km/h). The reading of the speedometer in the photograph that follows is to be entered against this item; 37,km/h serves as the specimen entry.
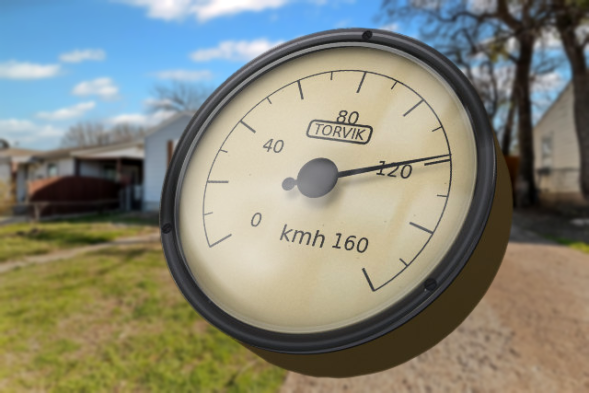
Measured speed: 120,km/h
